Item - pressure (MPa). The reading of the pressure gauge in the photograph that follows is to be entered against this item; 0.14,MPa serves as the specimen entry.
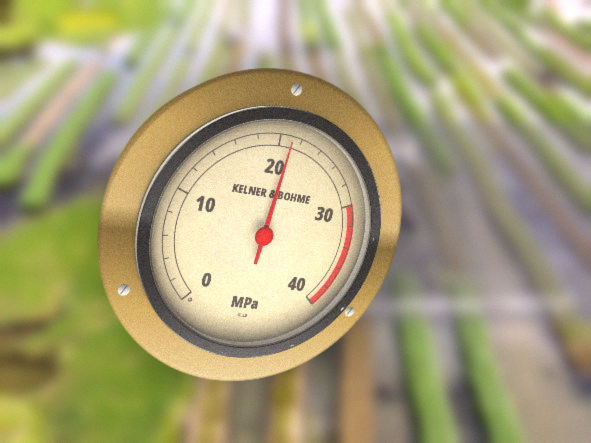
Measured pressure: 21,MPa
